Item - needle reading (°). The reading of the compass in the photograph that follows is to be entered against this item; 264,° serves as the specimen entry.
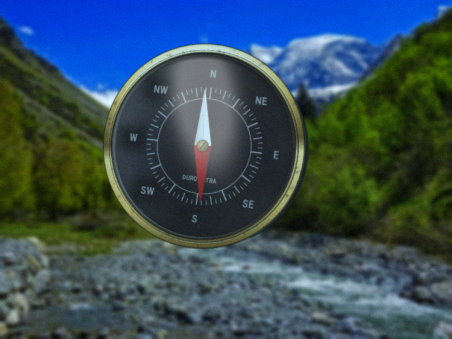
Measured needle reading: 175,°
